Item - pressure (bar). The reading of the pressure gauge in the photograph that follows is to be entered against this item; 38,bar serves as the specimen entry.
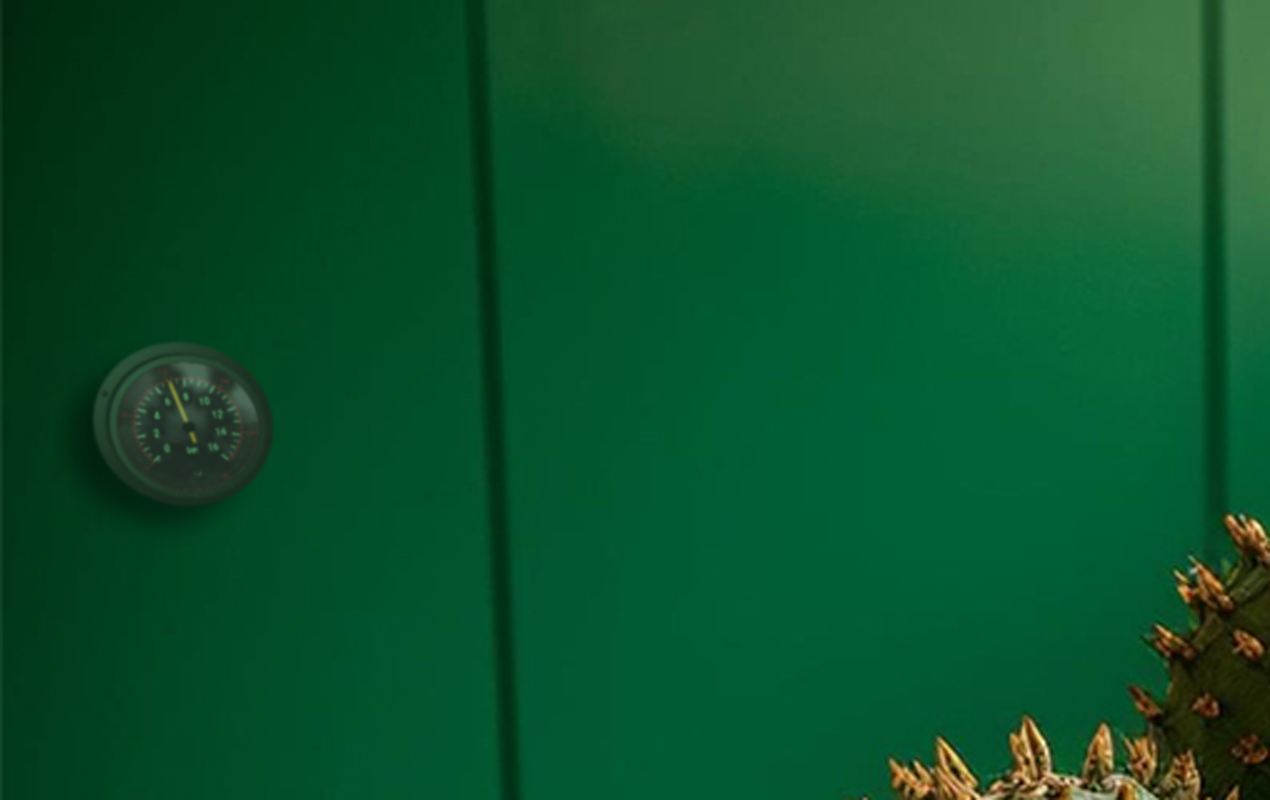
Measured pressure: 7,bar
